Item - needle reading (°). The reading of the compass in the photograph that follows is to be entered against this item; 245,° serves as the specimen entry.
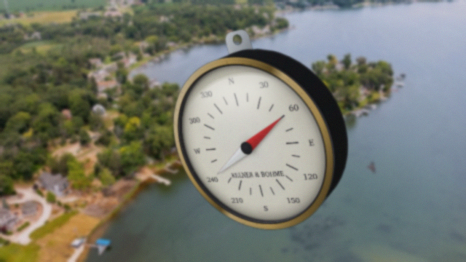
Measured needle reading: 60,°
